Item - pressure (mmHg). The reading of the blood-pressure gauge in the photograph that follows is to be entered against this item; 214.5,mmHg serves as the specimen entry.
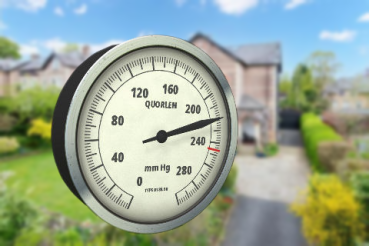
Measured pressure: 220,mmHg
